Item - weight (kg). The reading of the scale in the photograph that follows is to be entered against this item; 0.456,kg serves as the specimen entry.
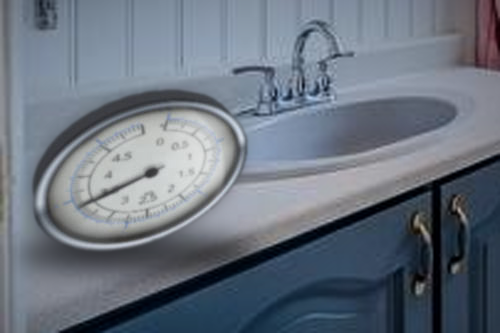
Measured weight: 3.5,kg
